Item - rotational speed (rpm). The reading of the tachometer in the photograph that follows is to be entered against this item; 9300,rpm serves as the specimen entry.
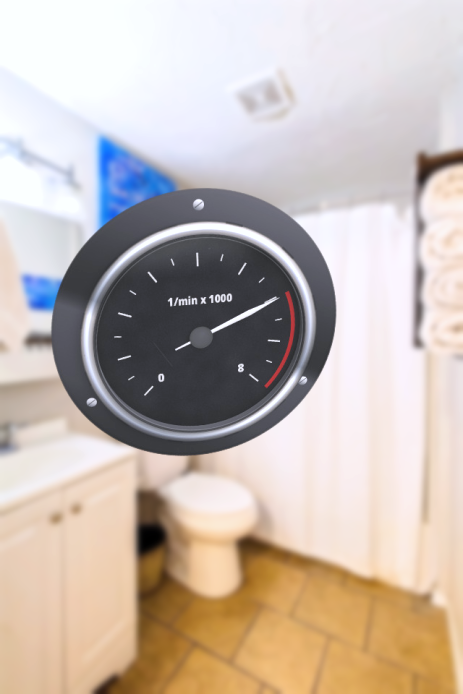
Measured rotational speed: 6000,rpm
